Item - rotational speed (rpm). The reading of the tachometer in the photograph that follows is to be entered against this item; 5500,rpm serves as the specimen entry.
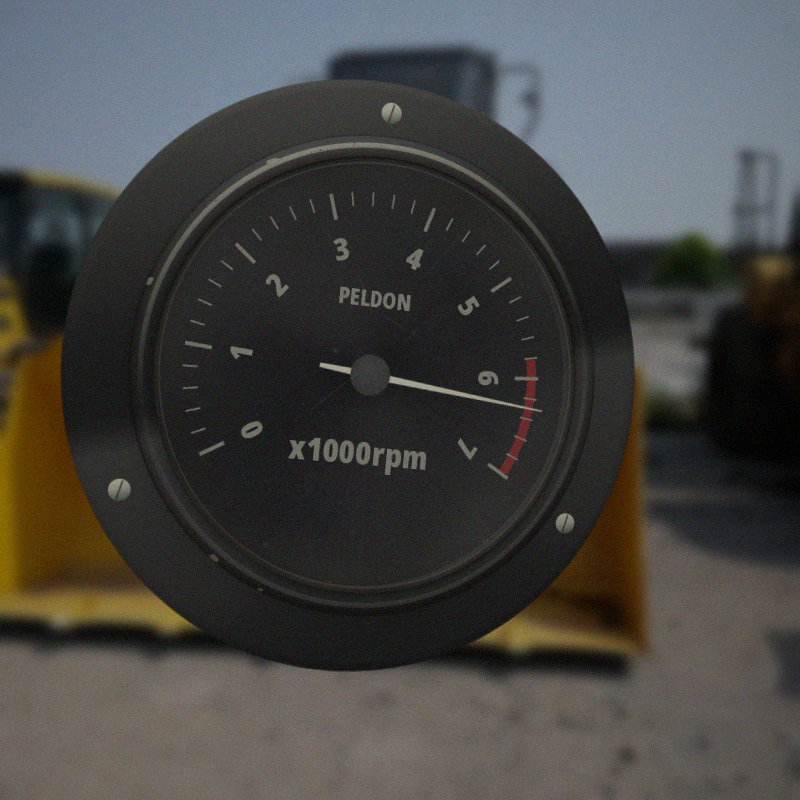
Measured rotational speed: 6300,rpm
